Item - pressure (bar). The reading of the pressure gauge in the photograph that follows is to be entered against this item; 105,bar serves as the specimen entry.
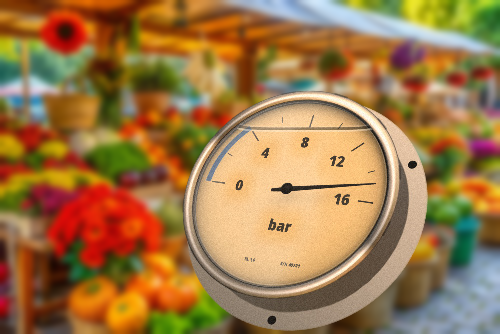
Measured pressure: 15,bar
